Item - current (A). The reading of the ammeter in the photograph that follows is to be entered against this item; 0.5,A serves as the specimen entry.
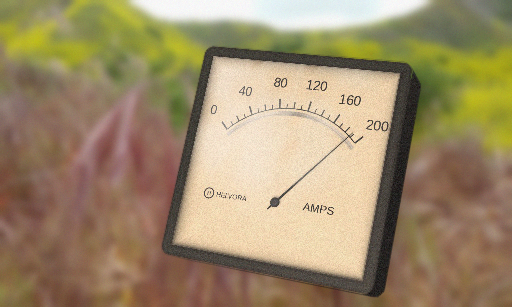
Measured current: 190,A
